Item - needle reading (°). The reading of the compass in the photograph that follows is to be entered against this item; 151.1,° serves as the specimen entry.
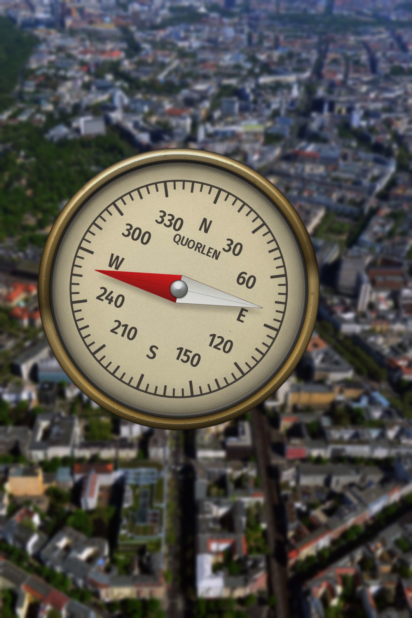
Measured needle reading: 260,°
